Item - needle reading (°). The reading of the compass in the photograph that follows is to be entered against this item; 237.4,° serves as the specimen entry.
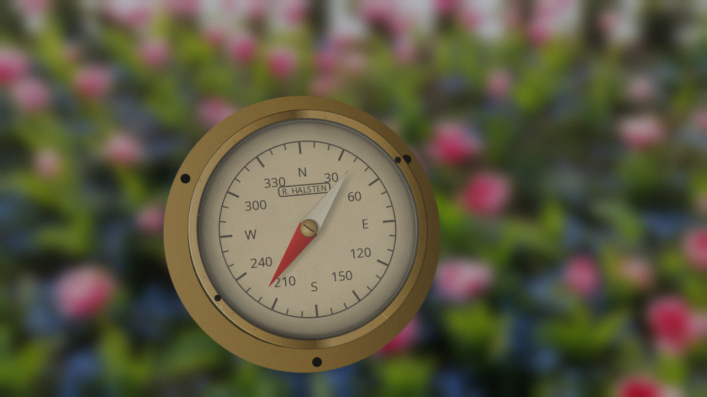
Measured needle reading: 220,°
